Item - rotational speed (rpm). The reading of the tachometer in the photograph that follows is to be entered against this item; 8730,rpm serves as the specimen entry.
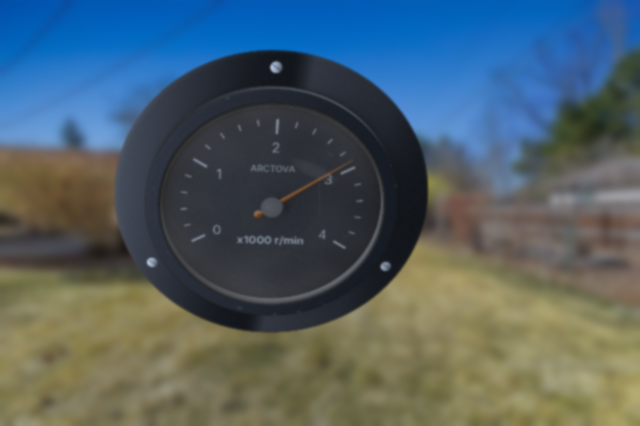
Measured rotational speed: 2900,rpm
